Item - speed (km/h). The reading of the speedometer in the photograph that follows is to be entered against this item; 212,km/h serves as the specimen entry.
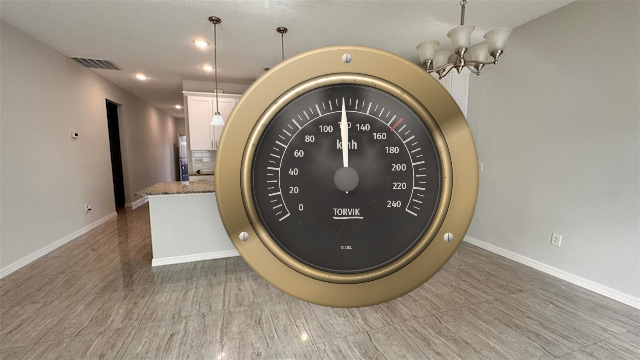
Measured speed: 120,km/h
